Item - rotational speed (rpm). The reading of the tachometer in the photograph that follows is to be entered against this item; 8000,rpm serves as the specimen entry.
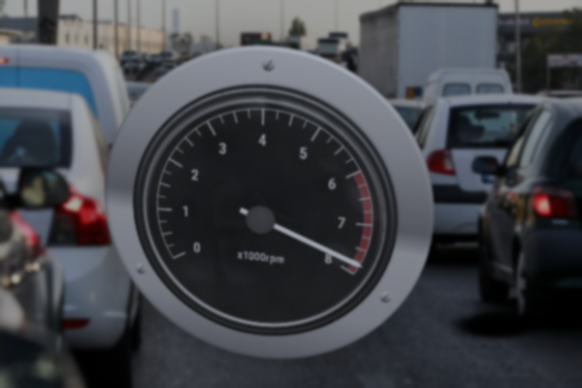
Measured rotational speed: 7750,rpm
